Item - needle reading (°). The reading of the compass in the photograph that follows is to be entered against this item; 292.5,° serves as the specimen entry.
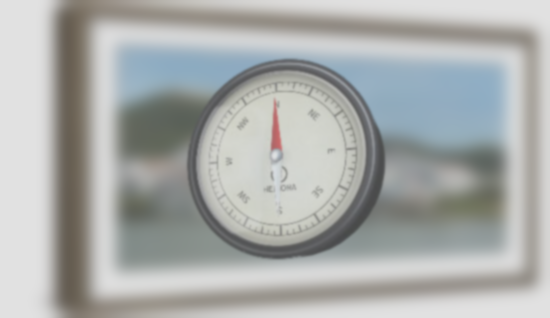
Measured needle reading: 0,°
